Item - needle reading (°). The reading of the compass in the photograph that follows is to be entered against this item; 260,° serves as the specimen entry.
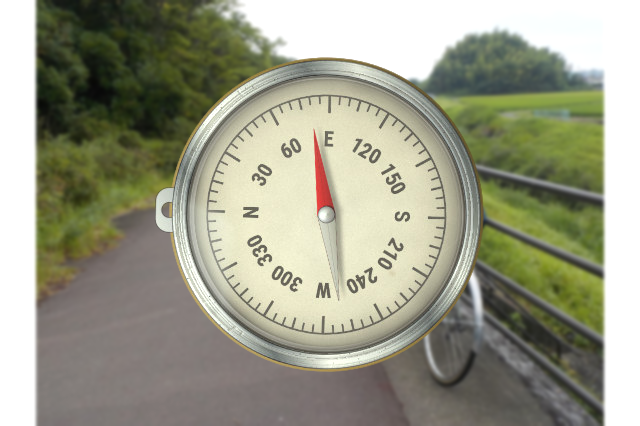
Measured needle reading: 80,°
